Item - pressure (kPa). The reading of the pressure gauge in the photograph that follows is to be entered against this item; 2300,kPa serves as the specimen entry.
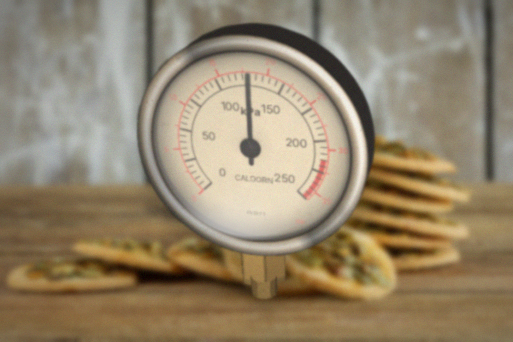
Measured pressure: 125,kPa
